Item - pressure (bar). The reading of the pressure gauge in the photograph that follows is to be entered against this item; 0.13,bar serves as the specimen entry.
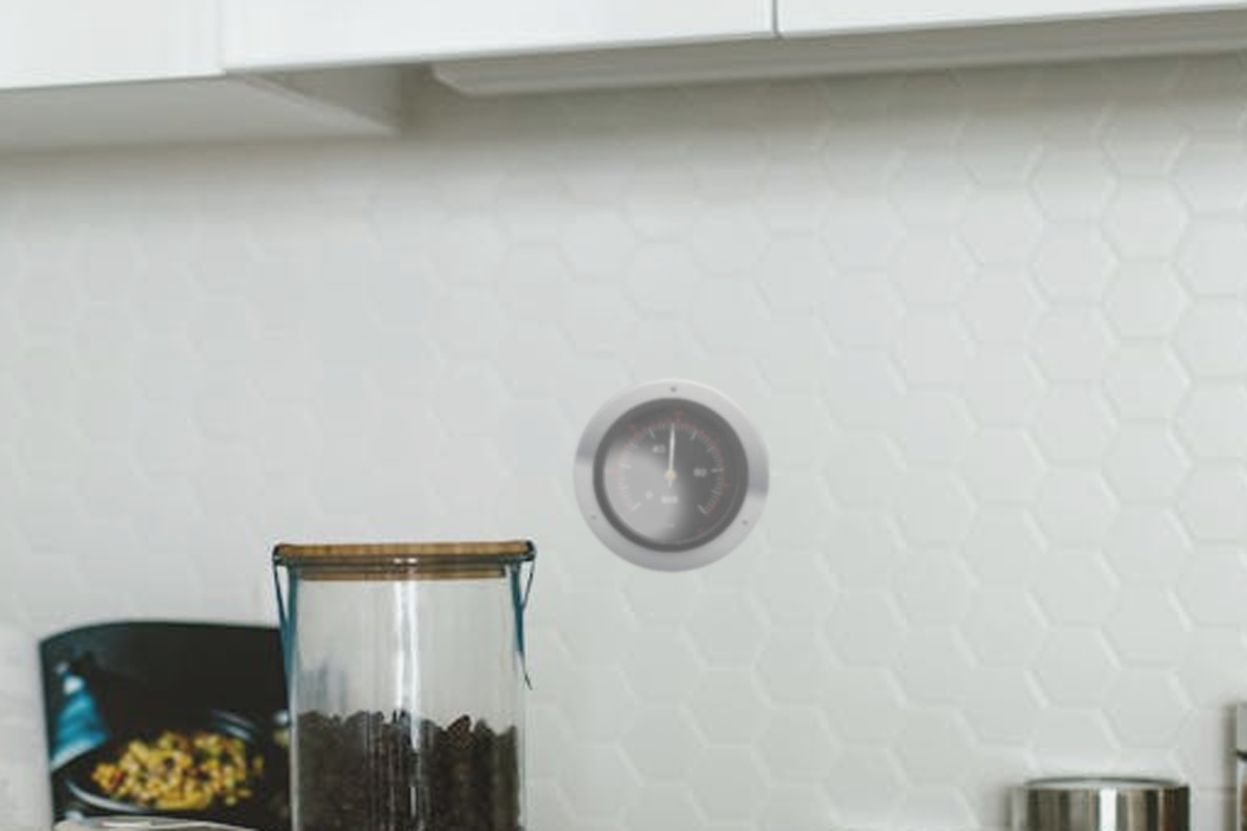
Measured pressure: 50,bar
